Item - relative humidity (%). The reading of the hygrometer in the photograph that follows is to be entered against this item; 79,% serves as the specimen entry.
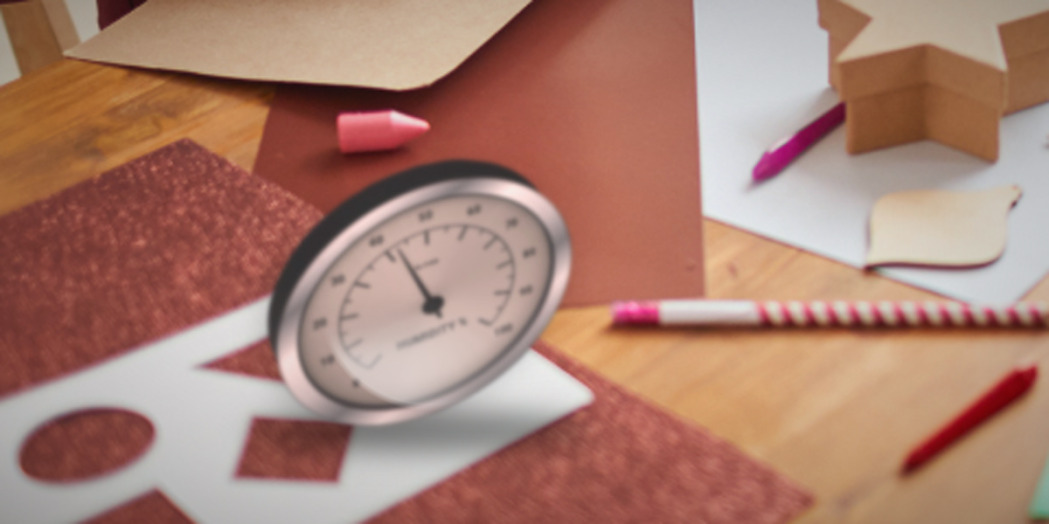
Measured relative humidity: 42.5,%
